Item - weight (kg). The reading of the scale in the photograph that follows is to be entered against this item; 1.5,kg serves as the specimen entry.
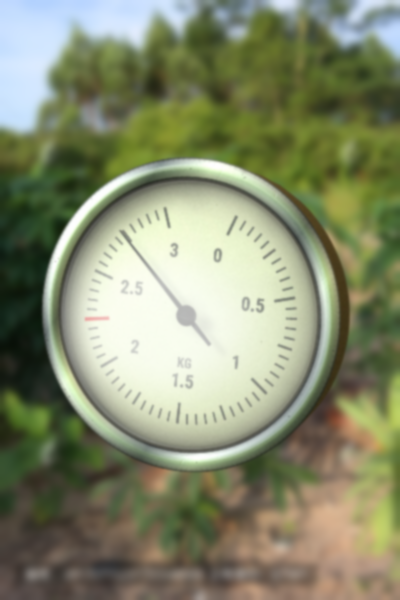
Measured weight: 2.75,kg
